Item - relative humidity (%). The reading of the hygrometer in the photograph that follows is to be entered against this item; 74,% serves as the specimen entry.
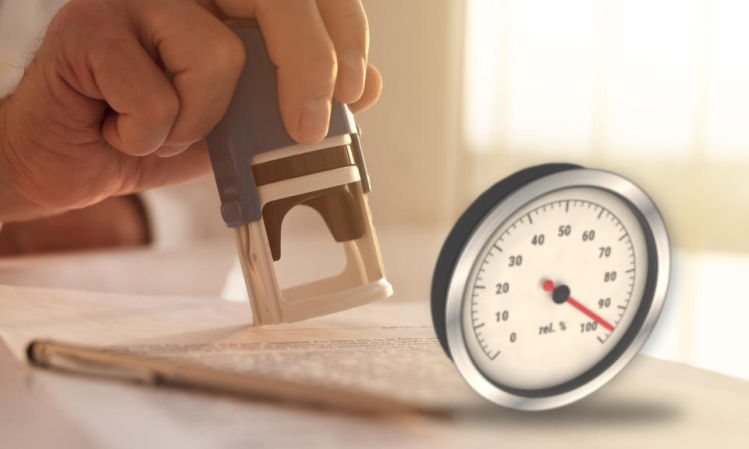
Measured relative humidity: 96,%
